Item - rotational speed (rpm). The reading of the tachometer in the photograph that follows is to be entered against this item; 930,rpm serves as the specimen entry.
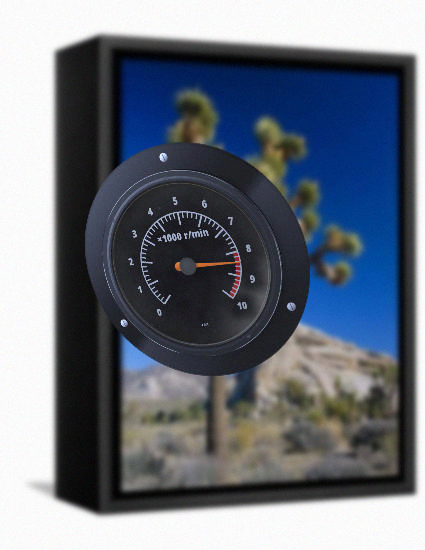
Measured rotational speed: 8400,rpm
